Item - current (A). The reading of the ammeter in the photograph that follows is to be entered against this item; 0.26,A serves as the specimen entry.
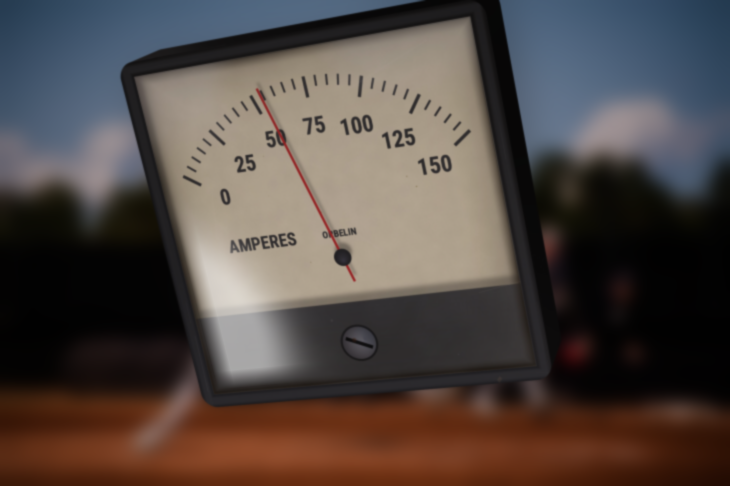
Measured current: 55,A
